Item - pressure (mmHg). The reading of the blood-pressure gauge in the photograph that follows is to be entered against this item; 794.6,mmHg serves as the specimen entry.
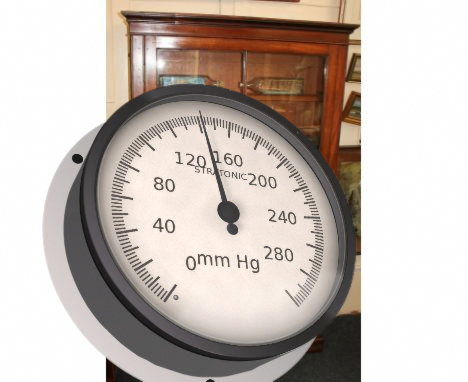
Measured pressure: 140,mmHg
